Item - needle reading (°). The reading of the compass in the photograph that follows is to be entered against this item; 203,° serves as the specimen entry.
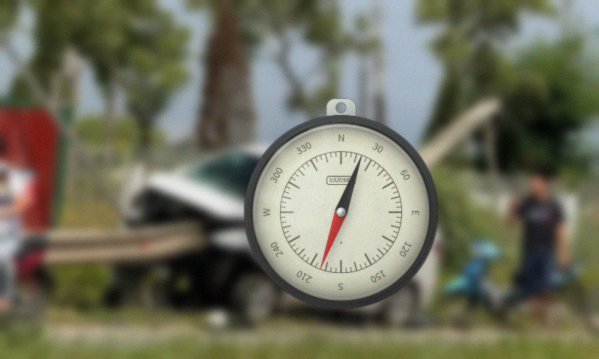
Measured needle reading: 200,°
